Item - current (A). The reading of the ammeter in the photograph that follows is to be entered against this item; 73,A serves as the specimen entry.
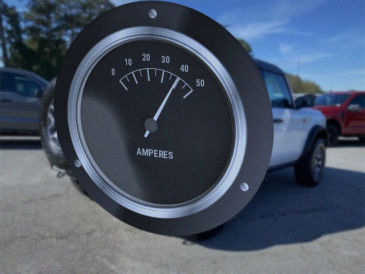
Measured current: 40,A
